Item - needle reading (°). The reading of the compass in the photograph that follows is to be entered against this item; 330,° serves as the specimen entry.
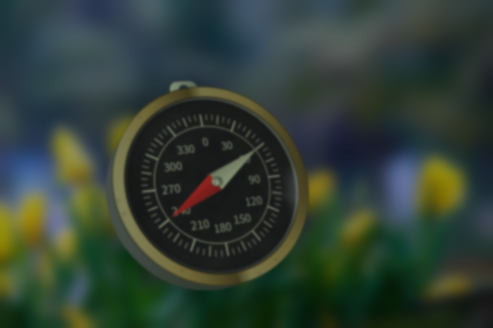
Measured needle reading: 240,°
